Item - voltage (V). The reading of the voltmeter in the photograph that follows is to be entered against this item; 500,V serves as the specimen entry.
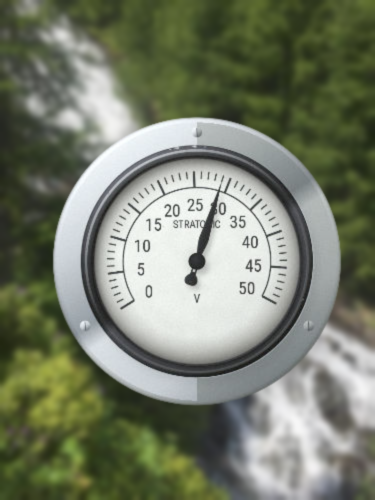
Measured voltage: 29,V
